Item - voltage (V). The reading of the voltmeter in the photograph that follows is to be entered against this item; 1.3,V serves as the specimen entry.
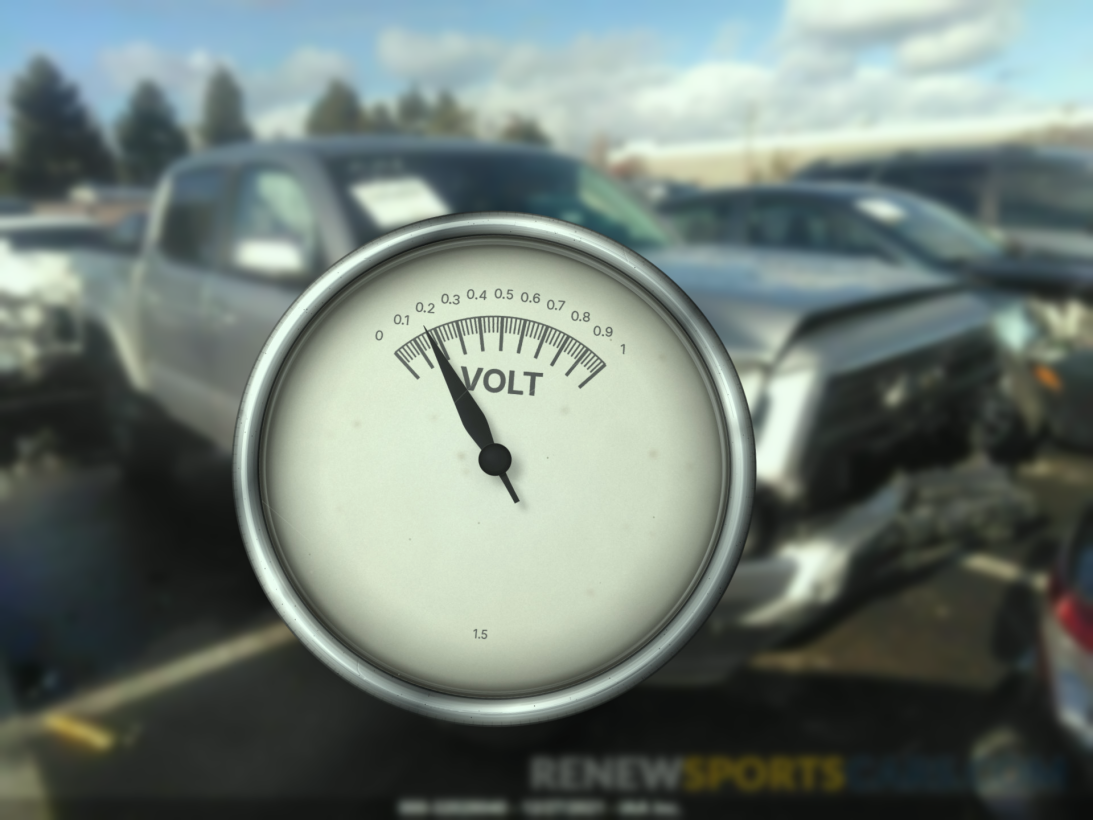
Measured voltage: 0.16,V
